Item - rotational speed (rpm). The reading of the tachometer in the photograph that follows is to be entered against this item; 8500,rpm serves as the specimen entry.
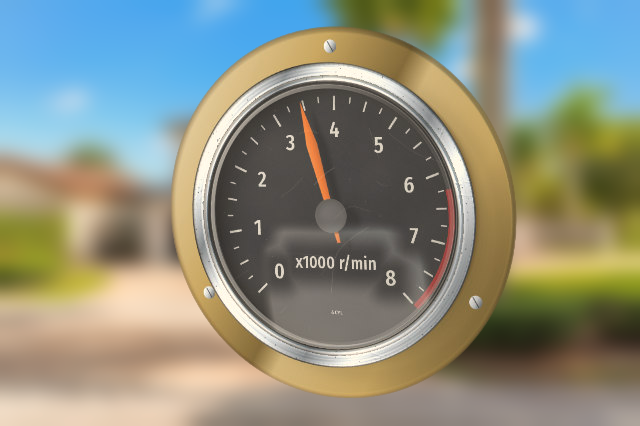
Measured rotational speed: 3500,rpm
